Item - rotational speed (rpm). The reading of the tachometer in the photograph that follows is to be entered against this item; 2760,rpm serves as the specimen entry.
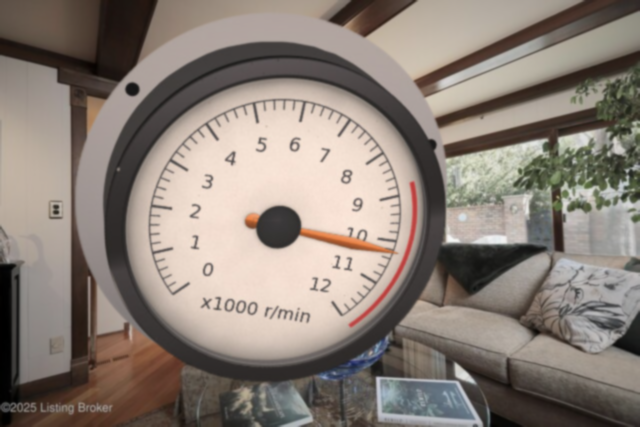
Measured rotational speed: 10200,rpm
